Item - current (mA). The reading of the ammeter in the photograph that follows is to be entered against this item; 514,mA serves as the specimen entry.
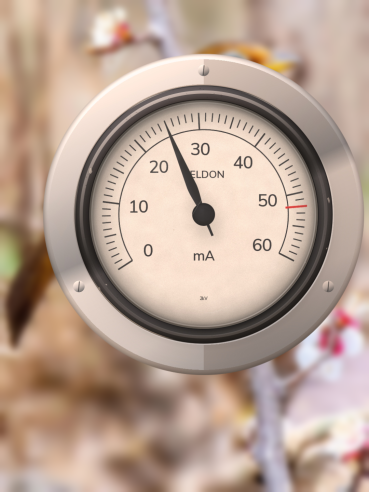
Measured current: 25,mA
